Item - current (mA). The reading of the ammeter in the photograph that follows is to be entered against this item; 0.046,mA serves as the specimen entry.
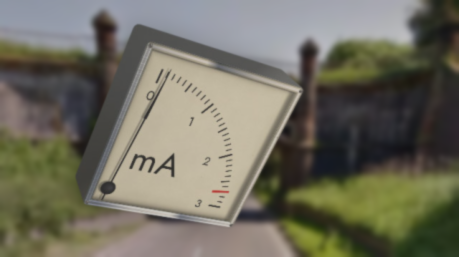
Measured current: 0.1,mA
